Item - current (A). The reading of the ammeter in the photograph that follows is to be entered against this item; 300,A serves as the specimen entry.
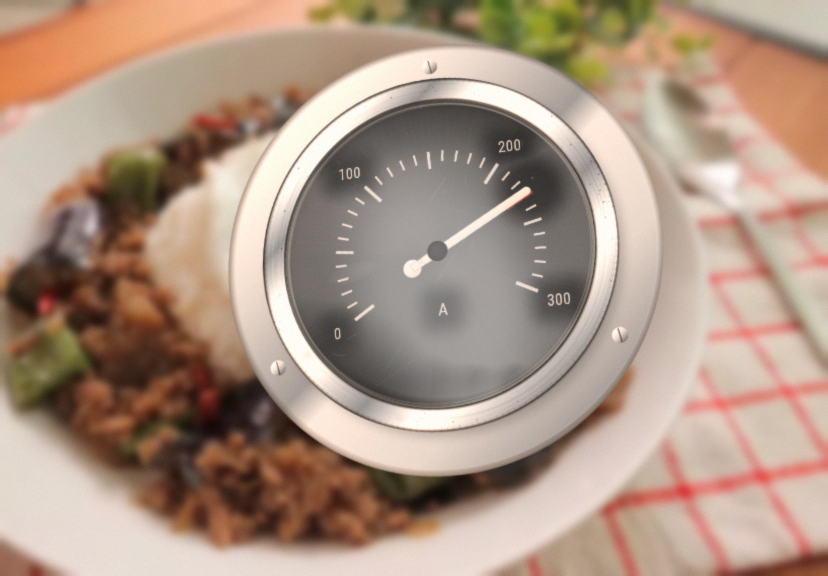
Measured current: 230,A
